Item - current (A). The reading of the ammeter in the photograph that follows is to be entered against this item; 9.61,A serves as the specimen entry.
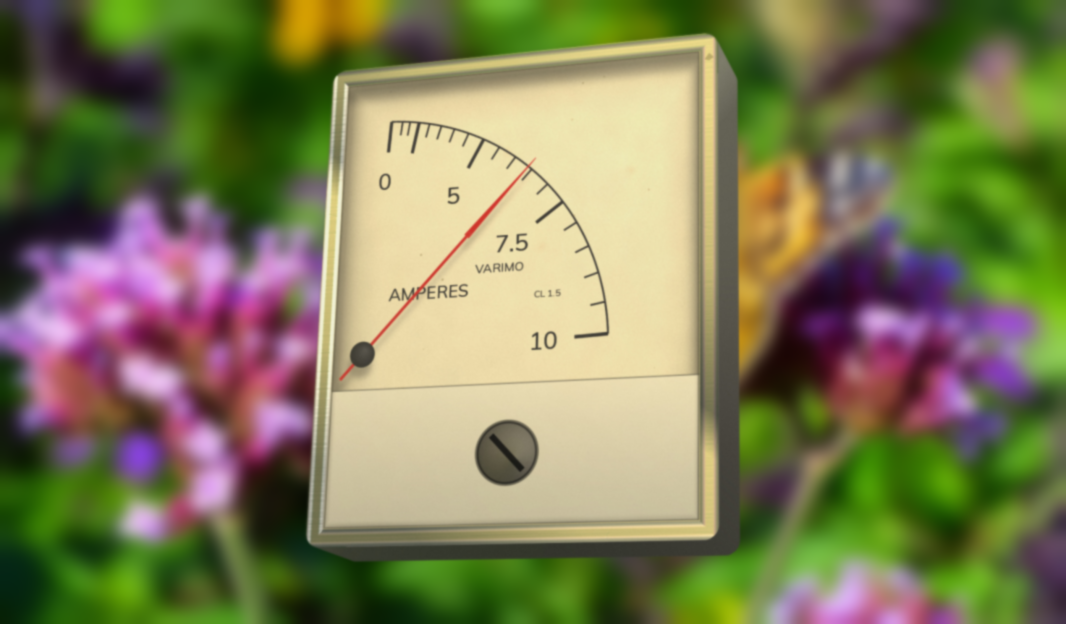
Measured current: 6.5,A
